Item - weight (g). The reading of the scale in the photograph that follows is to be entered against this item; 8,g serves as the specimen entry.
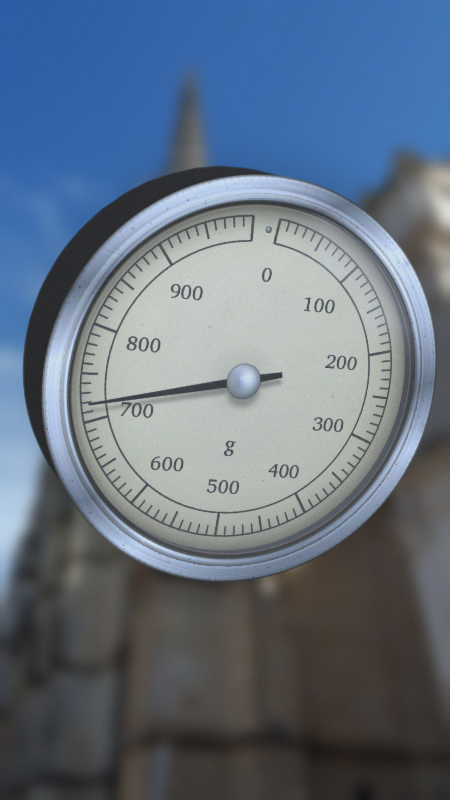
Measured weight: 720,g
